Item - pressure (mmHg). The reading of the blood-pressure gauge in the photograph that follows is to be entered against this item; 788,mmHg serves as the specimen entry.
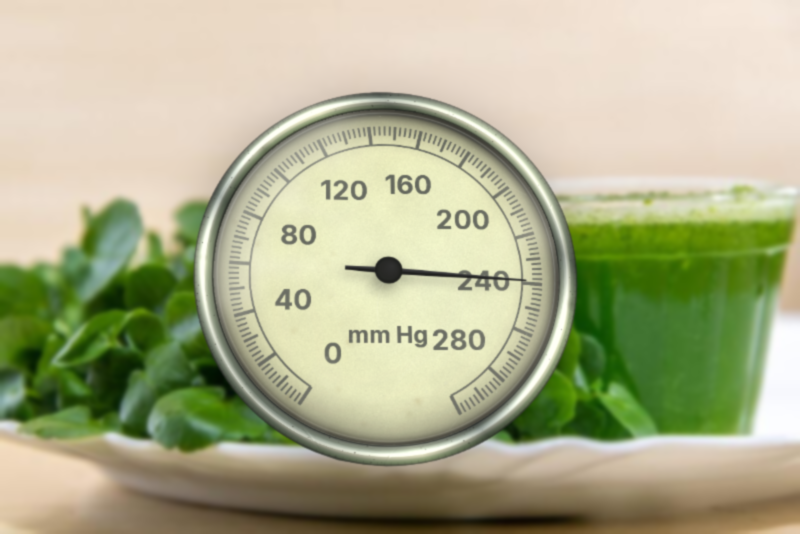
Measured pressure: 240,mmHg
